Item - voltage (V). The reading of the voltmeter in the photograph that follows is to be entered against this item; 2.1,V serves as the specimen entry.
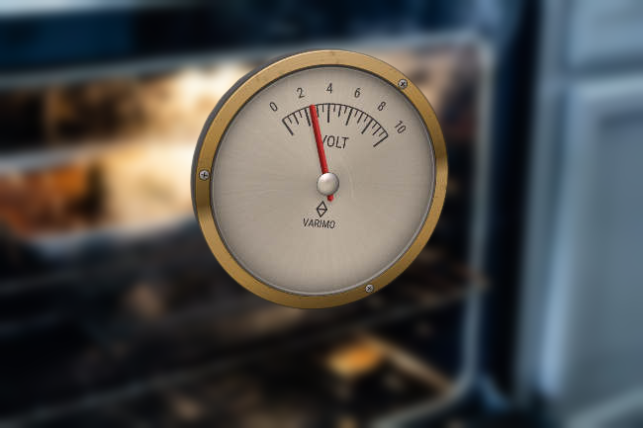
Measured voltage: 2.5,V
